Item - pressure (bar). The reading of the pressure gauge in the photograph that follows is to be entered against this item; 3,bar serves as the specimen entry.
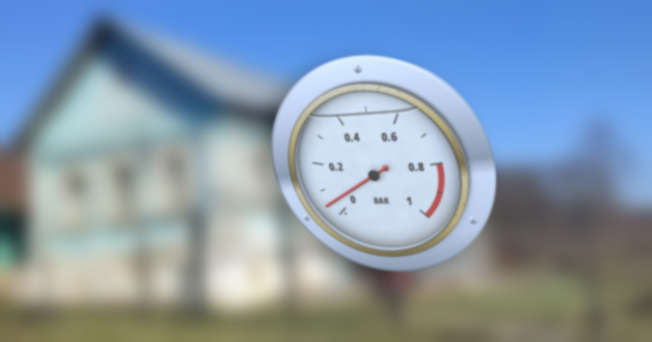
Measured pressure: 0.05,bar
